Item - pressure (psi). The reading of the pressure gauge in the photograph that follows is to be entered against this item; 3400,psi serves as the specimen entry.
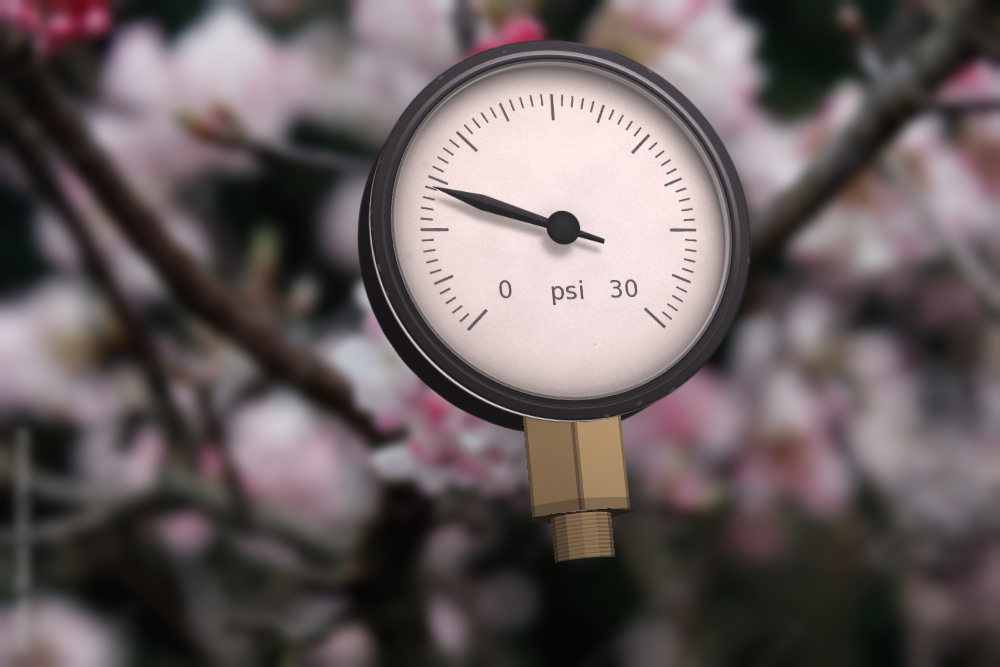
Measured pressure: 7,psi
